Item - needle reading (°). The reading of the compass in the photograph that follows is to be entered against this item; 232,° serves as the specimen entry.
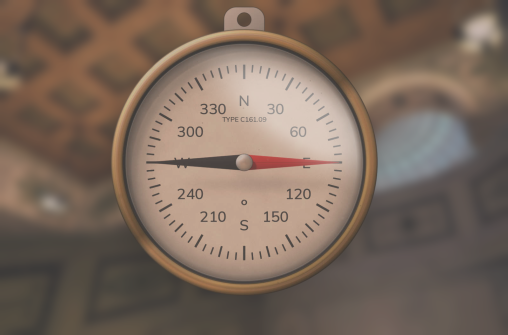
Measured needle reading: 90,°
